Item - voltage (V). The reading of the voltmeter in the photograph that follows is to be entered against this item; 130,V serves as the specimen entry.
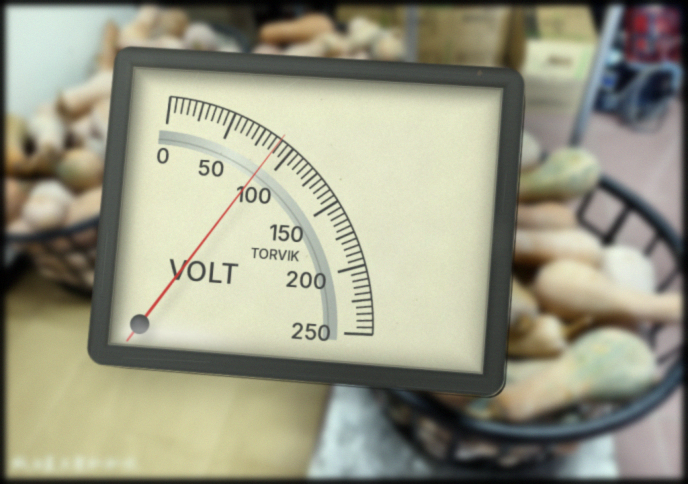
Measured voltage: 90,V
